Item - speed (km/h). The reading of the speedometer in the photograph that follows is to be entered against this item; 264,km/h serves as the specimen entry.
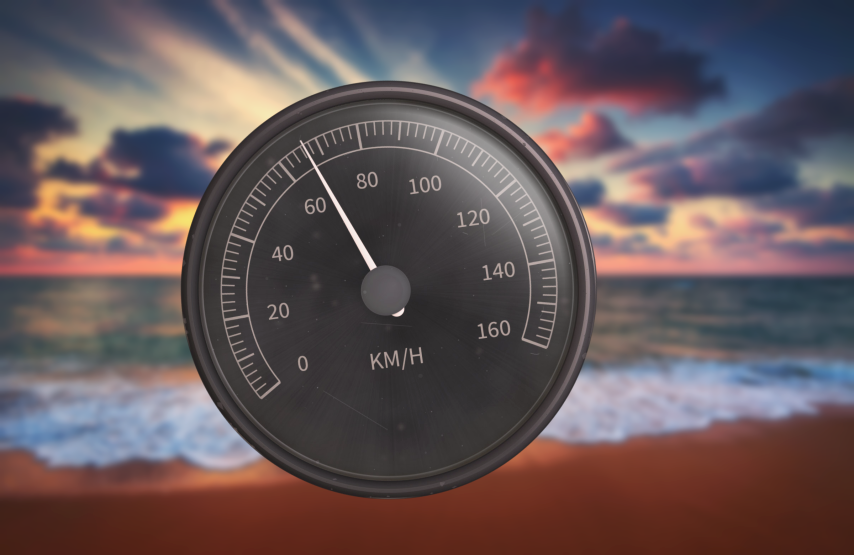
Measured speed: 67,km/h
